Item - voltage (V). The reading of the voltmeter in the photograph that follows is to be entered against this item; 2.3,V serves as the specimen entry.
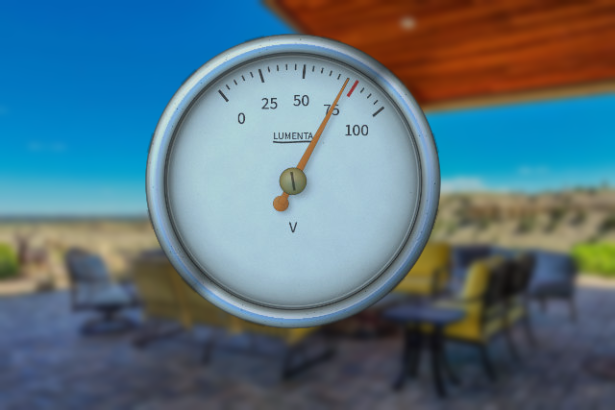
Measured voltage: 75,V
